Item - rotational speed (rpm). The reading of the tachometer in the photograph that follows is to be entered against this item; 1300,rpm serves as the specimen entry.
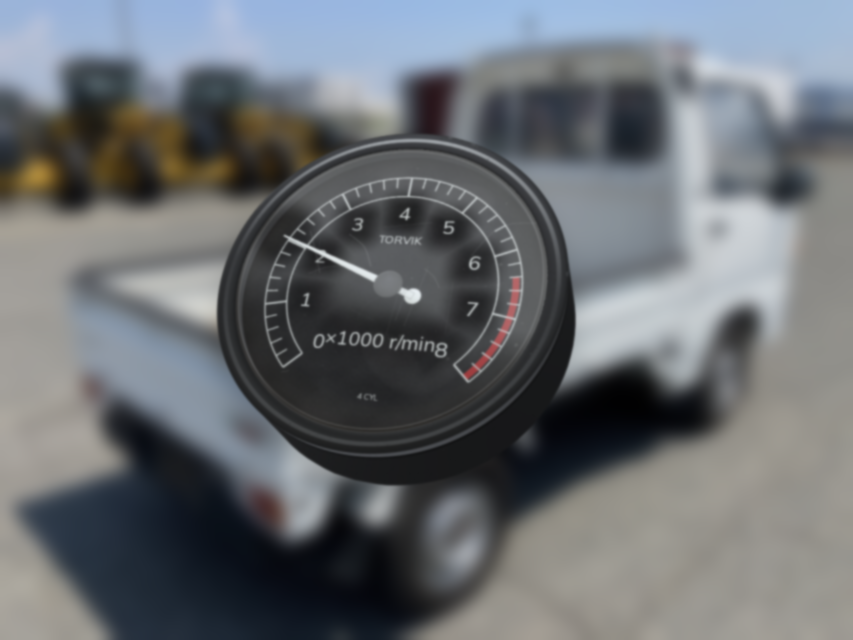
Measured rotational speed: 2000,rpm
